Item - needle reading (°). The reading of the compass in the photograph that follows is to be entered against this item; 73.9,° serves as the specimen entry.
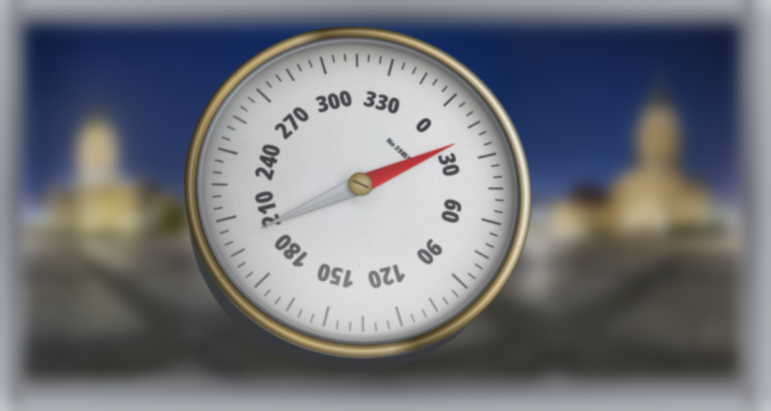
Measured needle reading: 20,°
